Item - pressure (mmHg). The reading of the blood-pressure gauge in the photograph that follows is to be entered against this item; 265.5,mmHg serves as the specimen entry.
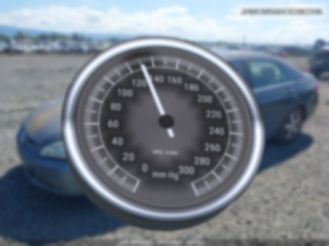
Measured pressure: 130,mmHg
